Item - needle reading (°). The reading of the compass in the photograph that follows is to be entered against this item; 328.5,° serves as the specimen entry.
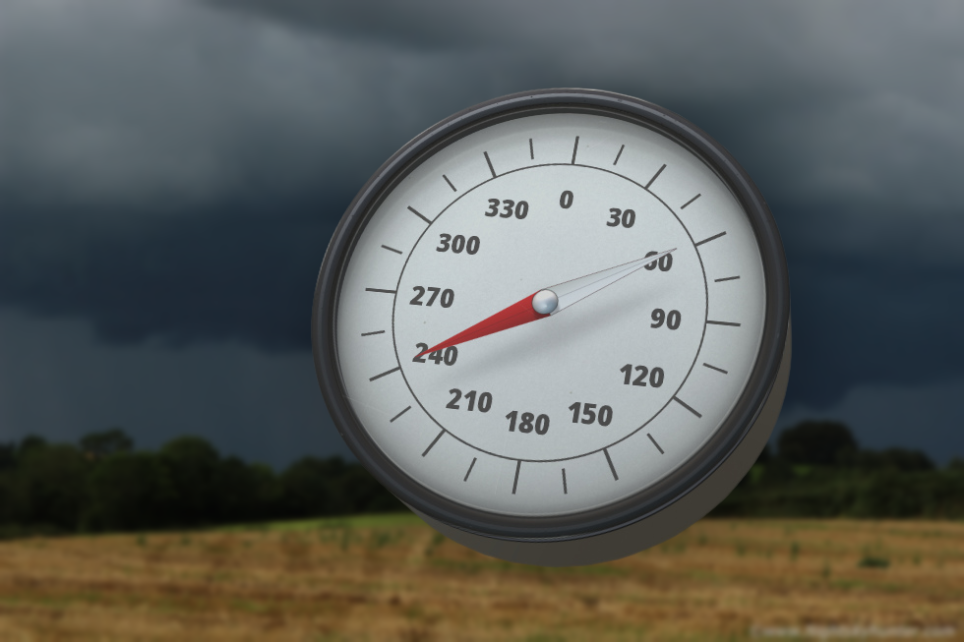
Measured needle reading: 240,°
